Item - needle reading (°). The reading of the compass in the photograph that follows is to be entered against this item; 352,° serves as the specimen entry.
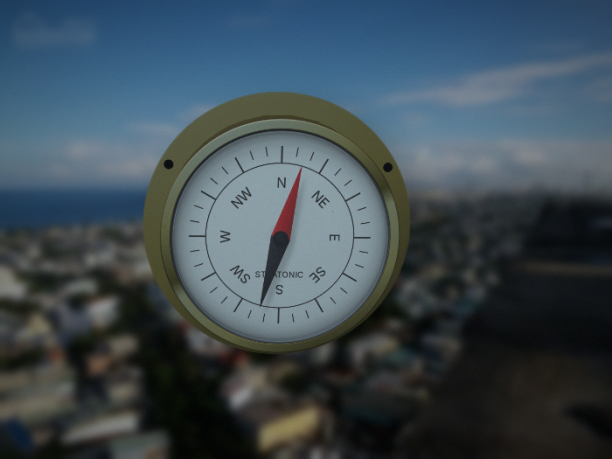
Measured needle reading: 15,°
